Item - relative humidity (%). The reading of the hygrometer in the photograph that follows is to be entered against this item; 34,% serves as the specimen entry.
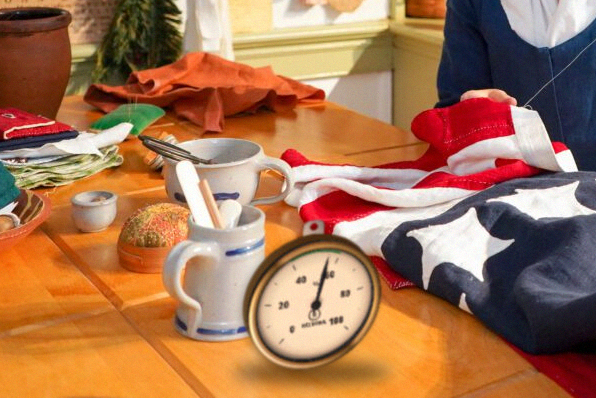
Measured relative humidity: 55,%
